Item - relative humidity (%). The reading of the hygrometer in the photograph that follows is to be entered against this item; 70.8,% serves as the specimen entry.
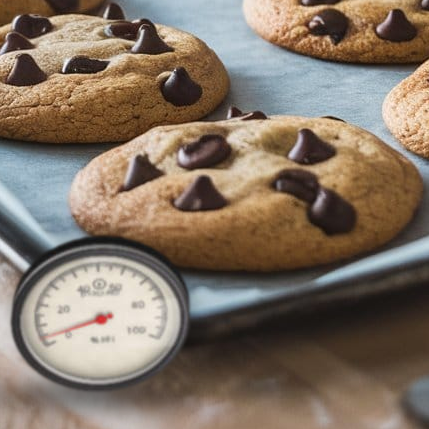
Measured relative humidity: 5,%
